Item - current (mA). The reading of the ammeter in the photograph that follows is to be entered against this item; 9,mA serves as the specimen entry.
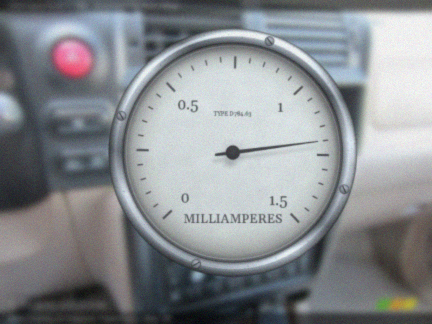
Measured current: 1.2,mA
